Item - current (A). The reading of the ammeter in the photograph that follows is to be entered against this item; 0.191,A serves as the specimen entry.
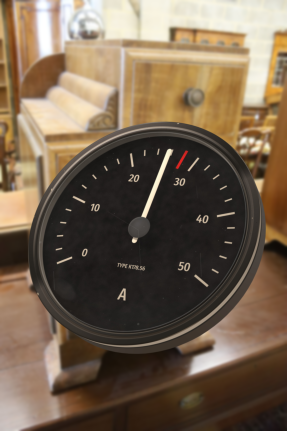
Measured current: 26,A
